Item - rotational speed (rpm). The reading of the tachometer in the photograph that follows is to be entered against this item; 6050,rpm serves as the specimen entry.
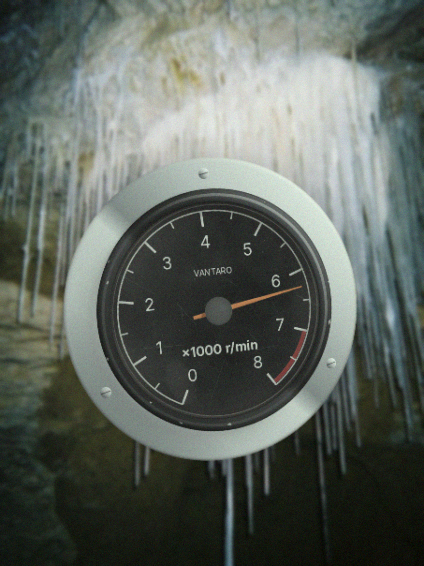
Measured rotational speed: 6250,rpm
